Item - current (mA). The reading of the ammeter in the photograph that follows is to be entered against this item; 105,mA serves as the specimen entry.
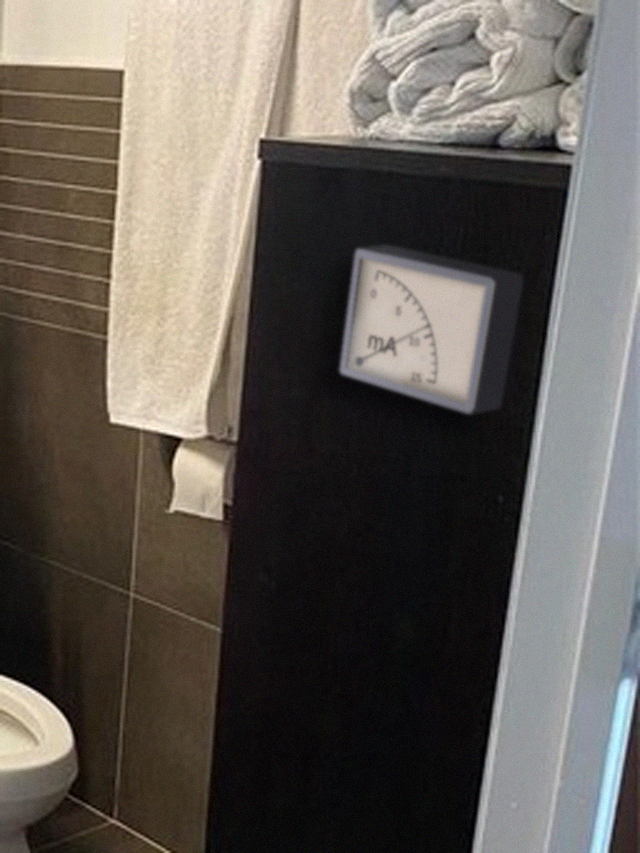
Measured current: 9,mA
